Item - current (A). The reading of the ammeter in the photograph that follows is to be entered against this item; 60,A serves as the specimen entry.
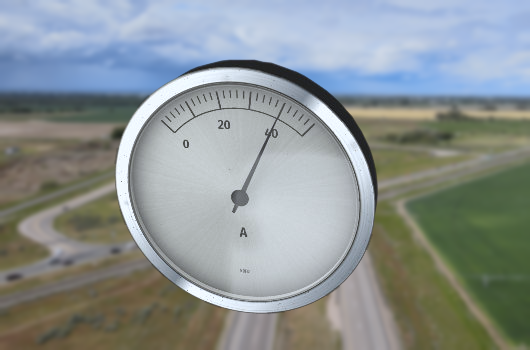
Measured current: 40,A
